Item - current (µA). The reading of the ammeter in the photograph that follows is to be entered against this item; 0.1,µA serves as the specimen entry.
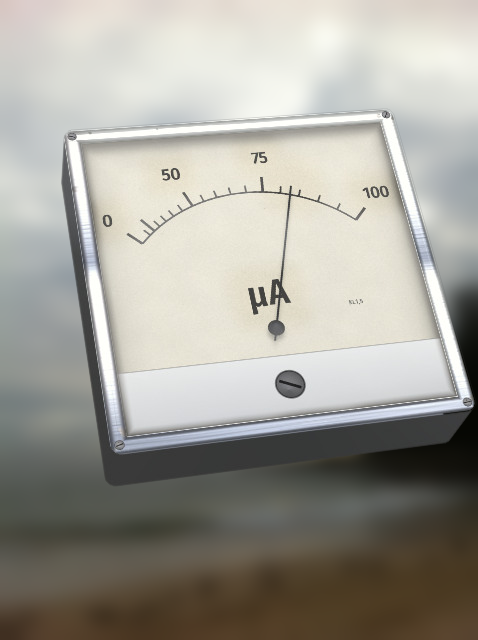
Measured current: 82.5,µA
